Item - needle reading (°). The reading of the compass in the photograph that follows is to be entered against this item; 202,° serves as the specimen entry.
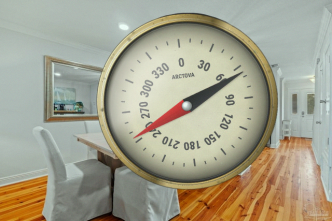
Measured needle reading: 245,°
